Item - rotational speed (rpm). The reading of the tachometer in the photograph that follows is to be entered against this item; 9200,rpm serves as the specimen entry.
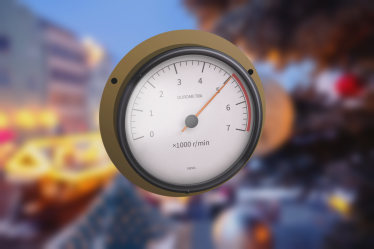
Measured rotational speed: 5000,rpm
